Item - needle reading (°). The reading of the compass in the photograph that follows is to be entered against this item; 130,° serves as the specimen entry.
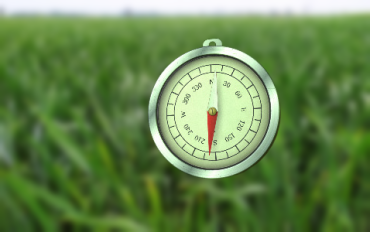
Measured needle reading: 187.5,°
